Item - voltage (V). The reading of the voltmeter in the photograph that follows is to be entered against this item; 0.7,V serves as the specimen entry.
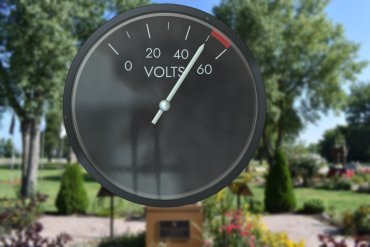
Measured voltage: 50,V
